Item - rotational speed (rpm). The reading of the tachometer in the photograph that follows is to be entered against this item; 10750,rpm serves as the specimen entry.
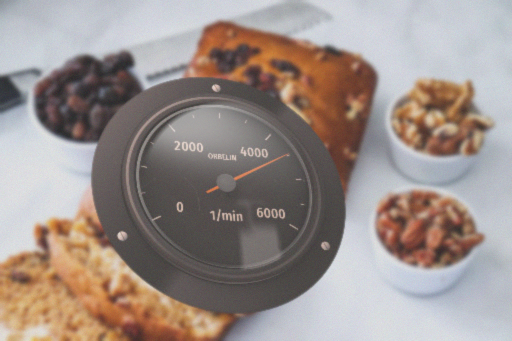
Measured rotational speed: 4500,rpm
